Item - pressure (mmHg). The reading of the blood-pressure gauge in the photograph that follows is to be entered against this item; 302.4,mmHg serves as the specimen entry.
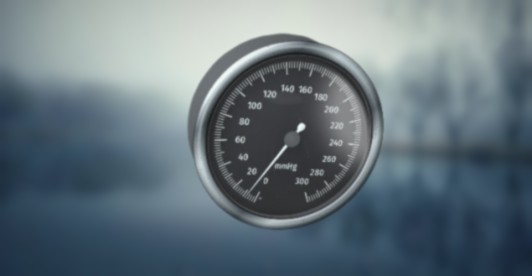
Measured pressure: 10,mmHg
